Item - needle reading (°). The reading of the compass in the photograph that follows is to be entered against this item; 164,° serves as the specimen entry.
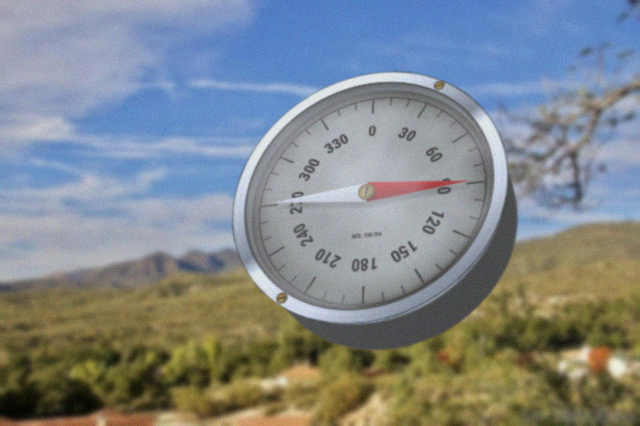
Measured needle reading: 90,°
